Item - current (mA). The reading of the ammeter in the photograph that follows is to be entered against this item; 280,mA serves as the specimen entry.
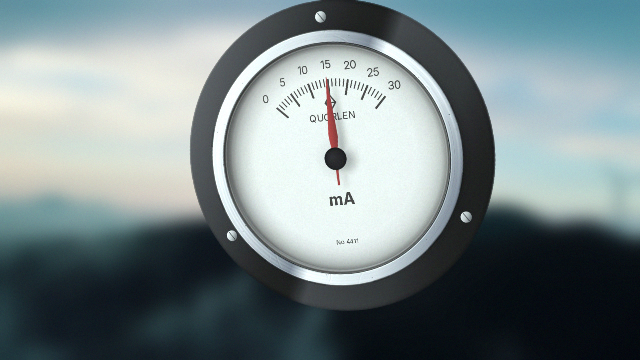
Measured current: 15,mA
